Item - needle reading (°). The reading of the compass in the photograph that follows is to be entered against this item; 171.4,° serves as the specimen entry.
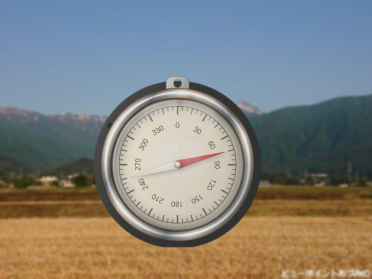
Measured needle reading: 75,°
